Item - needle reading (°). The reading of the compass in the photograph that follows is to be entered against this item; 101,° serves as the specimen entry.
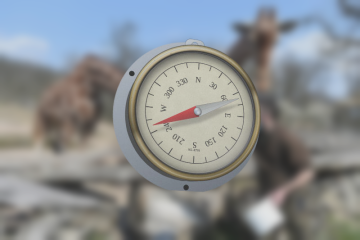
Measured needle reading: 247.5,°
